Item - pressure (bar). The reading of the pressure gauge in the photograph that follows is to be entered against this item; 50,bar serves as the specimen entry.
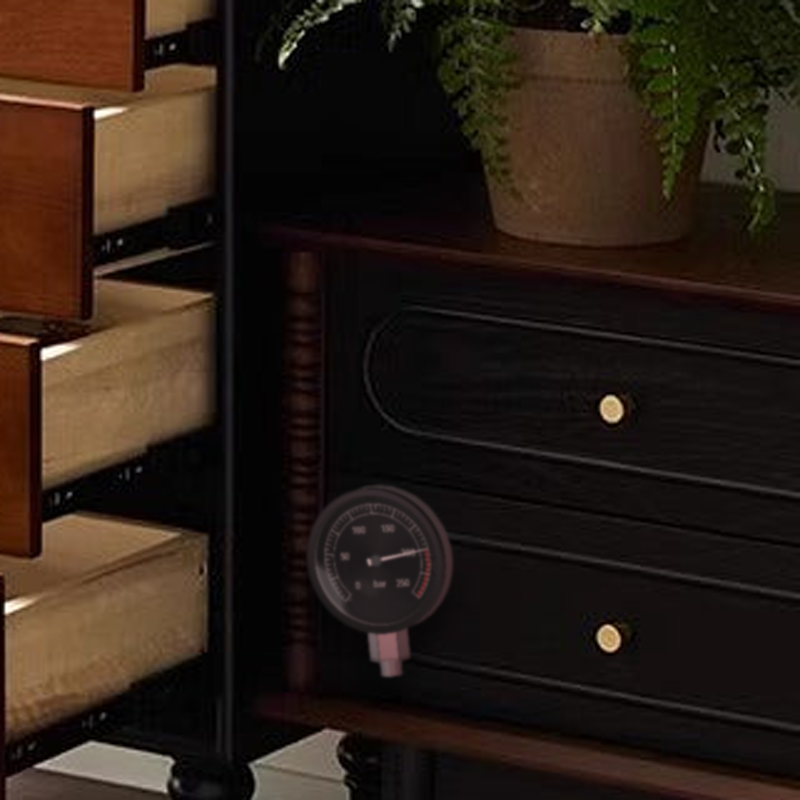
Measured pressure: 200,bar
